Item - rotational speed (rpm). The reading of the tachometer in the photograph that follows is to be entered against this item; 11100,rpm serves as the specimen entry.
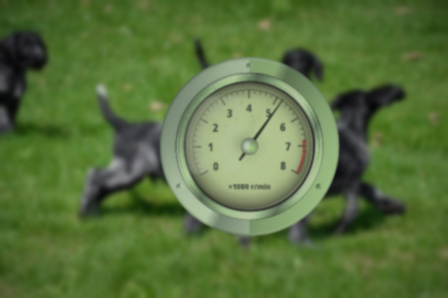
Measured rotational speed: 5200,rpm
